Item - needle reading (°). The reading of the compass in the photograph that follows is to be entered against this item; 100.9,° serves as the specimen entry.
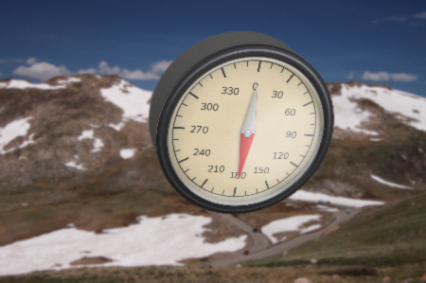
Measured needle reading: 180,°
